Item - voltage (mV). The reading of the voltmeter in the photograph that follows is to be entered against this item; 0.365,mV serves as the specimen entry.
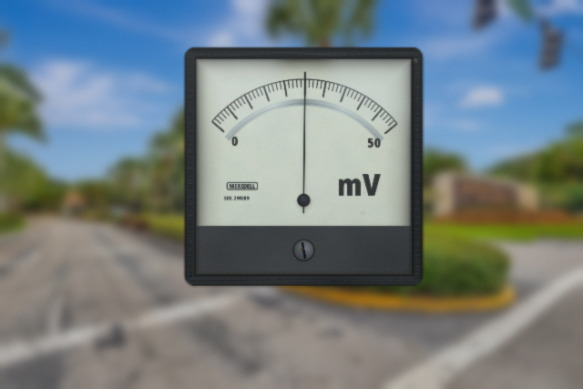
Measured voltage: 25,mV
